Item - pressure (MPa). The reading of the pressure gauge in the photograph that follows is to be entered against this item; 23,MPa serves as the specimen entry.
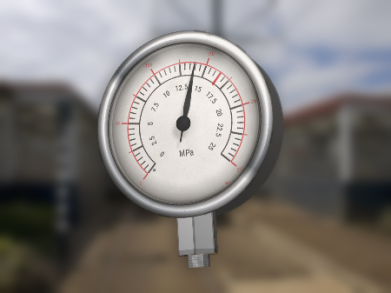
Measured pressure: 14,MPa
